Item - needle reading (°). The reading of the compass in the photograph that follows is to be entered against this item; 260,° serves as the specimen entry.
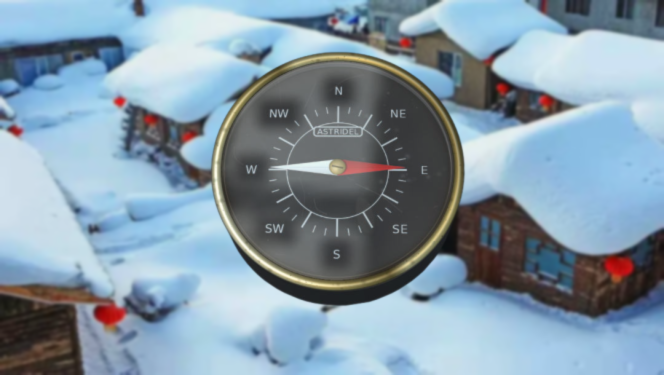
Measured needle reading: 90,°
